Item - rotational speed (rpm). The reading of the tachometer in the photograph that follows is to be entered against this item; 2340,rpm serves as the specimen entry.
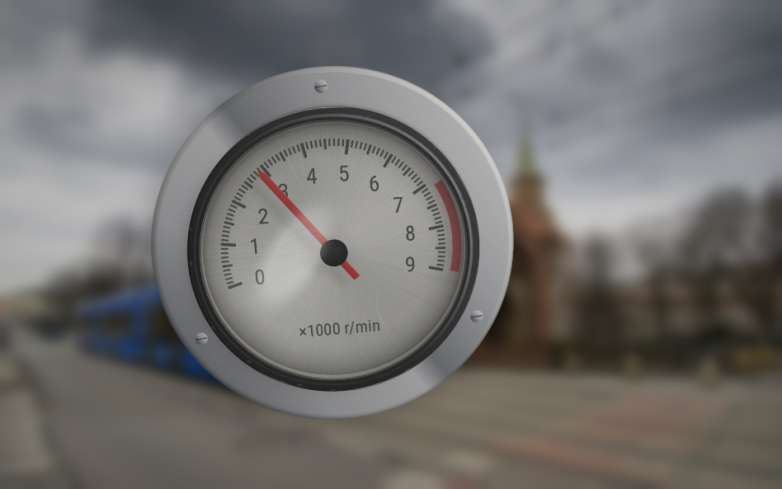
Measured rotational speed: 2900,rpm
